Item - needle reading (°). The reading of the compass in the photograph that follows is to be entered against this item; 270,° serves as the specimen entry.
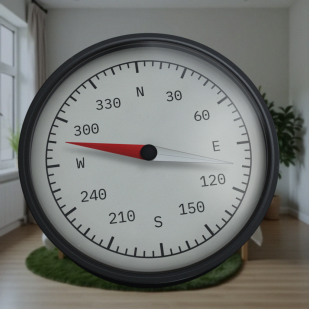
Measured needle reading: 285,°
